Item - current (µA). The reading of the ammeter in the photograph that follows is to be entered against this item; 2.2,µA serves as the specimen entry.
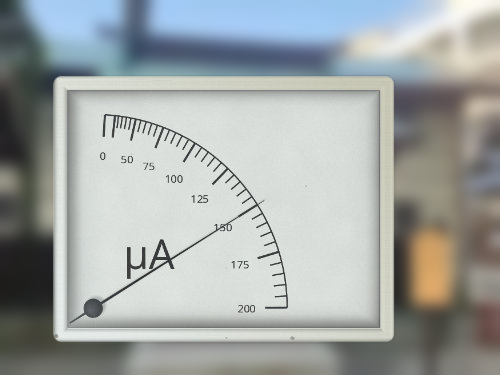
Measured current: 150,µA
